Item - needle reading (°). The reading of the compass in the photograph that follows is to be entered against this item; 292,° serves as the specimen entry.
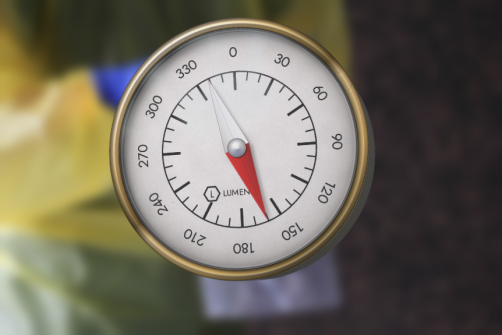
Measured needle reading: 160,°
